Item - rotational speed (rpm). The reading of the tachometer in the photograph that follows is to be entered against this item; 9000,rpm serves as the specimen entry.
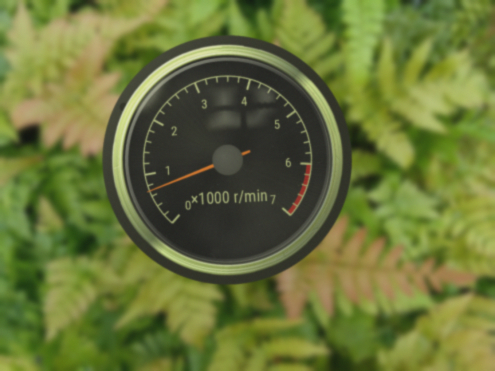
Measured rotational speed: 700,rpm
